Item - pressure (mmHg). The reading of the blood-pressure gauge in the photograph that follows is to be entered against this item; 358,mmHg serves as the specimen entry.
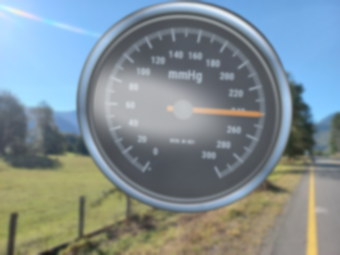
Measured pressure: 240,mmHg
